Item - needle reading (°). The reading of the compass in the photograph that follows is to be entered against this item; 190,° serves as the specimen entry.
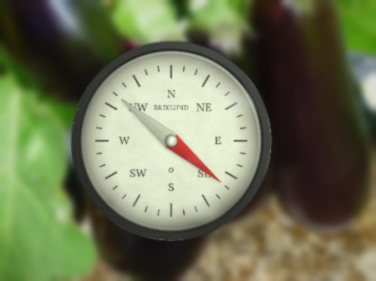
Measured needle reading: 130,°
